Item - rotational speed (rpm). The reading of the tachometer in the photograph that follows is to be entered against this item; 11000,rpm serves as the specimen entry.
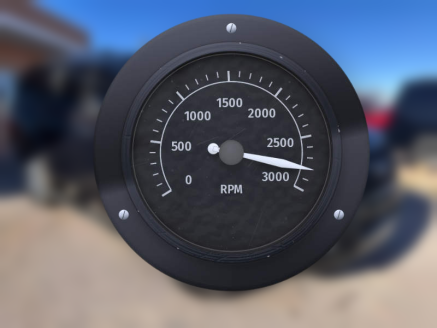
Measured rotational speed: 2800,rpm
